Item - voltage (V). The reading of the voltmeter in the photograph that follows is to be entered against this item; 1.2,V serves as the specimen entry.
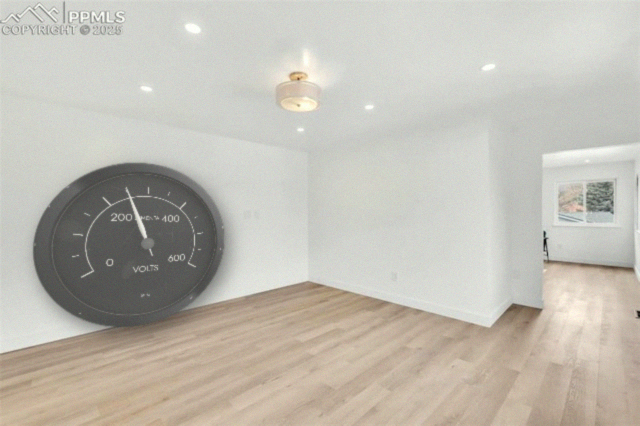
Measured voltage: 250,V
